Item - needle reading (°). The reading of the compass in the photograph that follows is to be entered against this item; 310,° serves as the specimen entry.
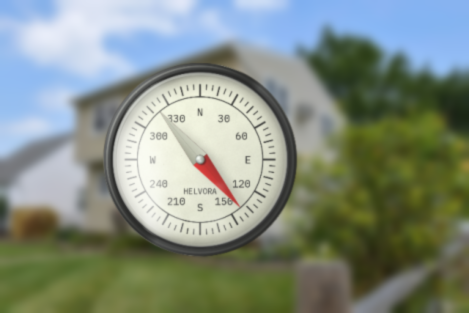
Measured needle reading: 140,°
